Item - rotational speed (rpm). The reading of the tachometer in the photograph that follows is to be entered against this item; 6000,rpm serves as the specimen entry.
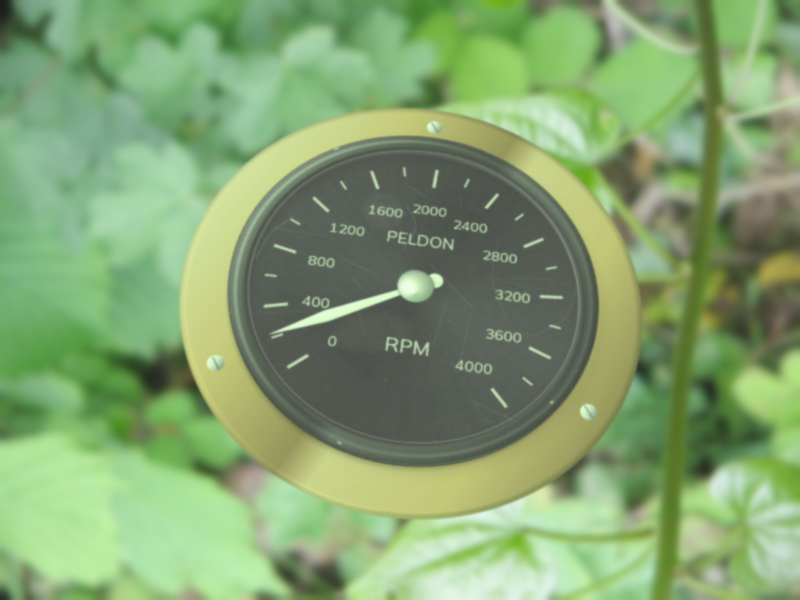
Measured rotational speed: 200,rpm
